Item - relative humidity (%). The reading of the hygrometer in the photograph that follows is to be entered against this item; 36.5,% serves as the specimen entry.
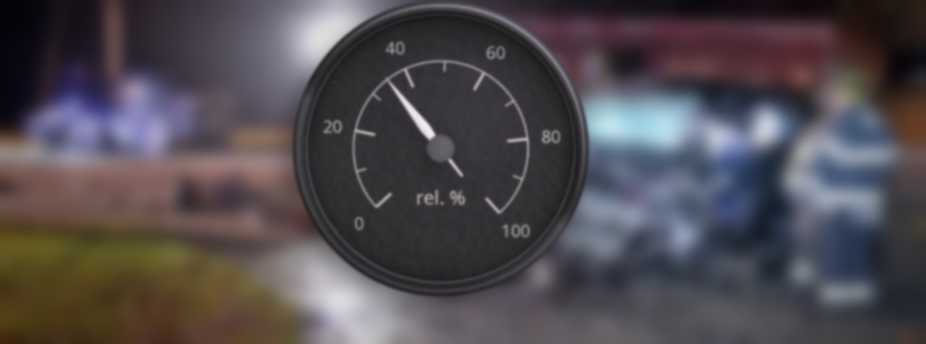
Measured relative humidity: 35,%
